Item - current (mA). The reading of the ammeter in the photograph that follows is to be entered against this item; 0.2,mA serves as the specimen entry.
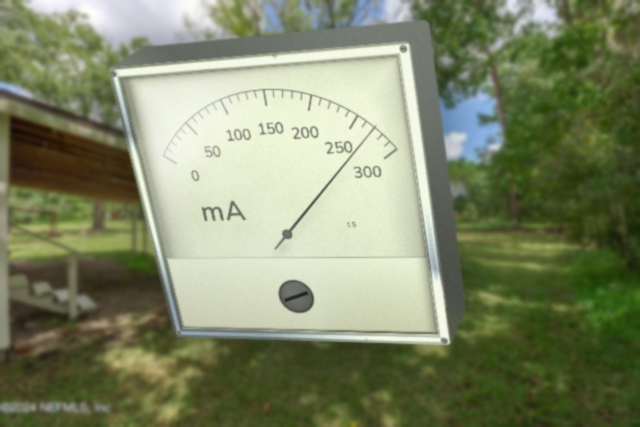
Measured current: 270,mA
